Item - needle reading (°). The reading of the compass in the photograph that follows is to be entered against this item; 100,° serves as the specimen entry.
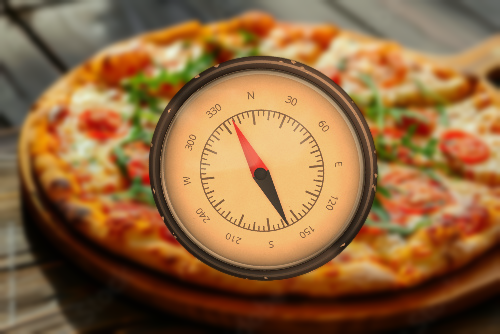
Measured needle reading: 340,°
